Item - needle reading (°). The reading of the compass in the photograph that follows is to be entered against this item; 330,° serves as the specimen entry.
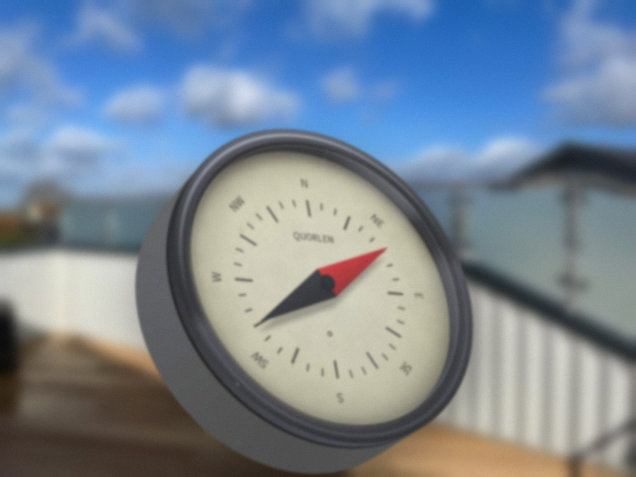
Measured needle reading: 60,°
